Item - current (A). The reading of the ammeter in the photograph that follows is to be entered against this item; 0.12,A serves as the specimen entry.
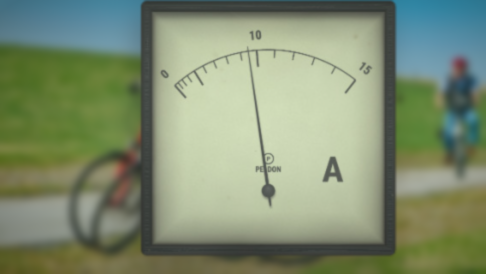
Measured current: 9.5,A
